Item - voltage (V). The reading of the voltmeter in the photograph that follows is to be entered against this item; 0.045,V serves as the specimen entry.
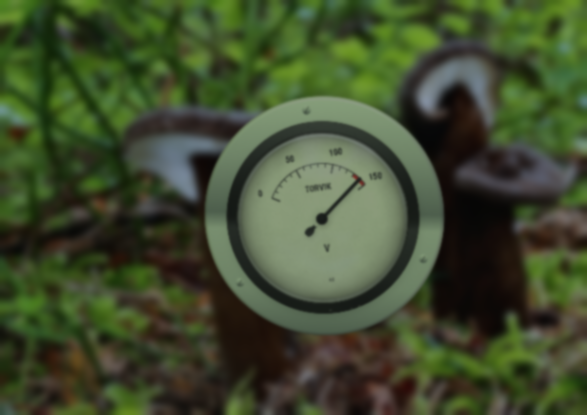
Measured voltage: 140,V
